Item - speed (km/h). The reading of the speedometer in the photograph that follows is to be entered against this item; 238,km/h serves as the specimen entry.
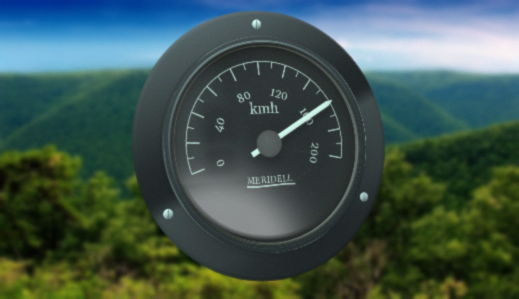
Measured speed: 160,km/h
